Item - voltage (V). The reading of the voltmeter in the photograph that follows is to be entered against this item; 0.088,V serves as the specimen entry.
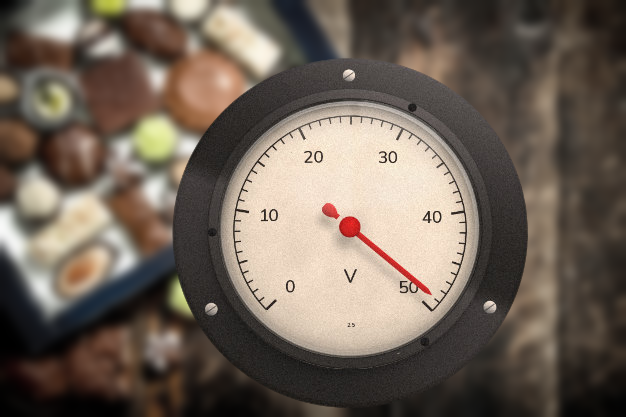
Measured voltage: 49,V
